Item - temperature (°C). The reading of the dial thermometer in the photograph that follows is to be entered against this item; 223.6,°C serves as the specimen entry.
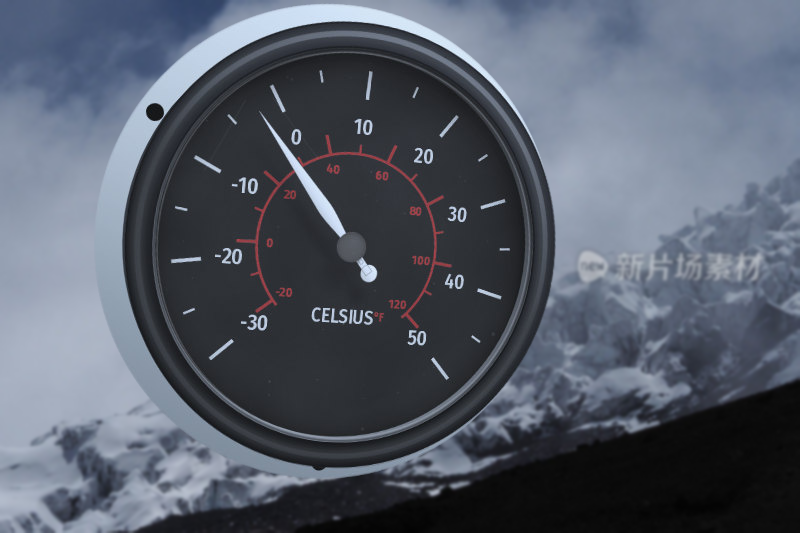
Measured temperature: -2.5,°C
